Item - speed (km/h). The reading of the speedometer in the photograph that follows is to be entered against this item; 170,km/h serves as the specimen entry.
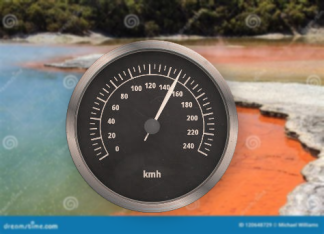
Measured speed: 150,km/h
